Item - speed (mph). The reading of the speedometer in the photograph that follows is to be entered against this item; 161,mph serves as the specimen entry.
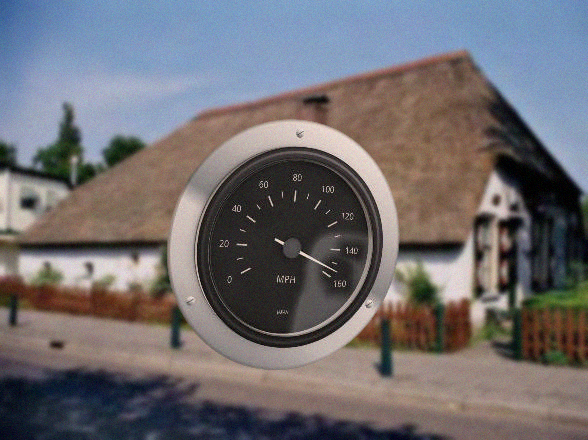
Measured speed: 155,mph
